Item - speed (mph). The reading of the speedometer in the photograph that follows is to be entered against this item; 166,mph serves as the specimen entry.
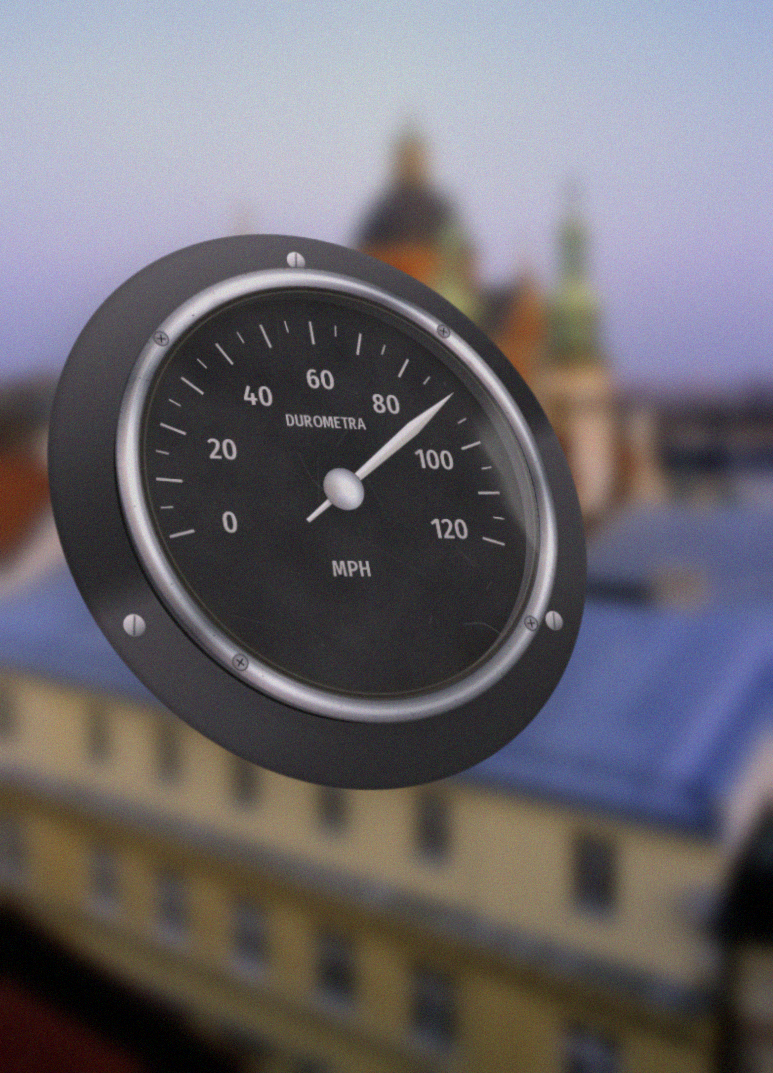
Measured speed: 90,mph
